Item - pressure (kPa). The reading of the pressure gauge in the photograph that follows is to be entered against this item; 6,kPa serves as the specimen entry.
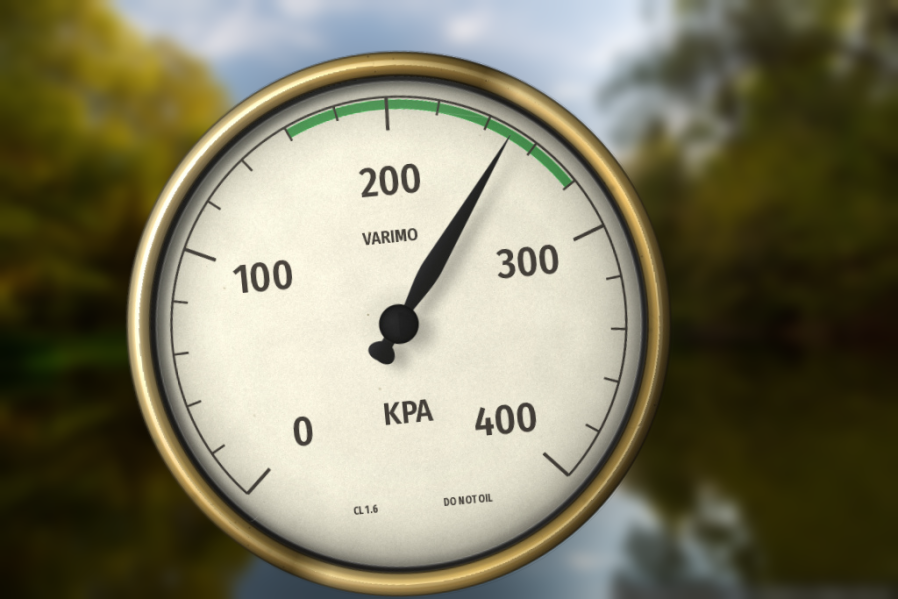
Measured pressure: 250,kPa
